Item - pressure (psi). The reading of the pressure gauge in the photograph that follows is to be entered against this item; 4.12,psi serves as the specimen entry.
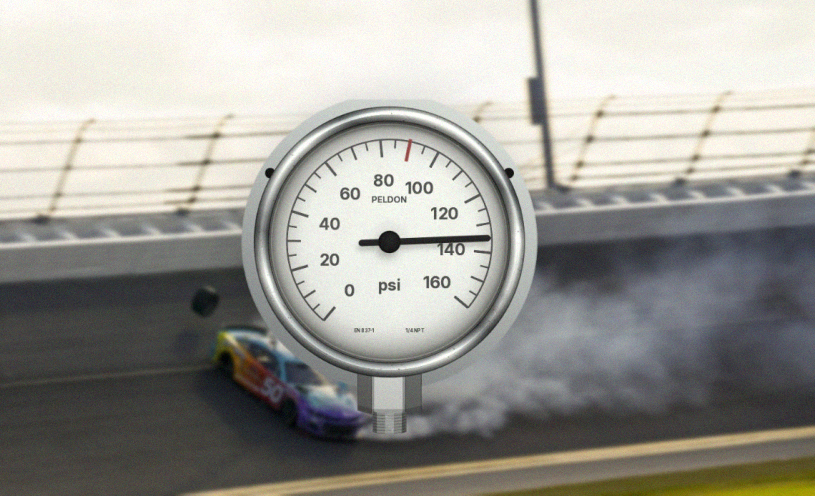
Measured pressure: 135,psi
